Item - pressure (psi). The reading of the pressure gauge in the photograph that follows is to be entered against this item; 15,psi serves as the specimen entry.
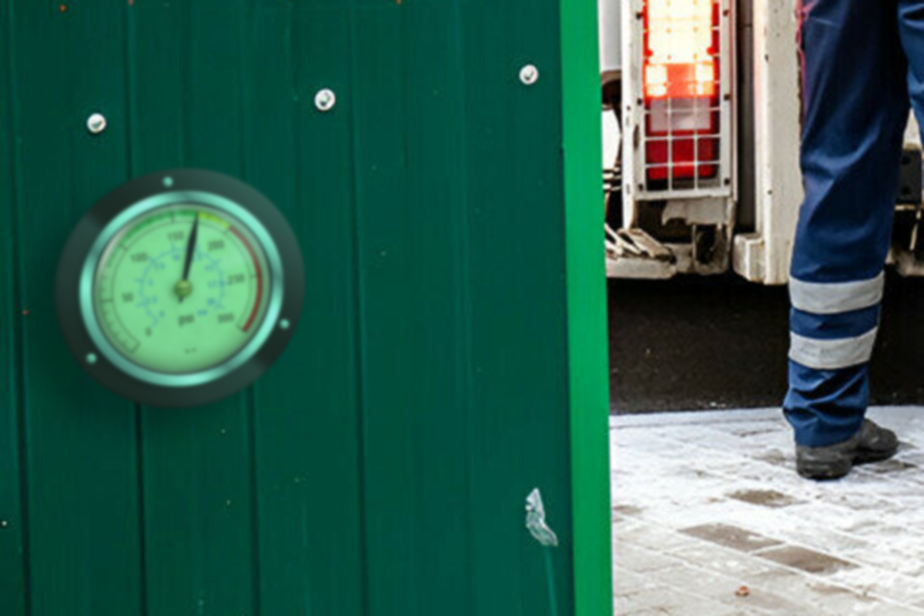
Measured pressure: 170,psi
